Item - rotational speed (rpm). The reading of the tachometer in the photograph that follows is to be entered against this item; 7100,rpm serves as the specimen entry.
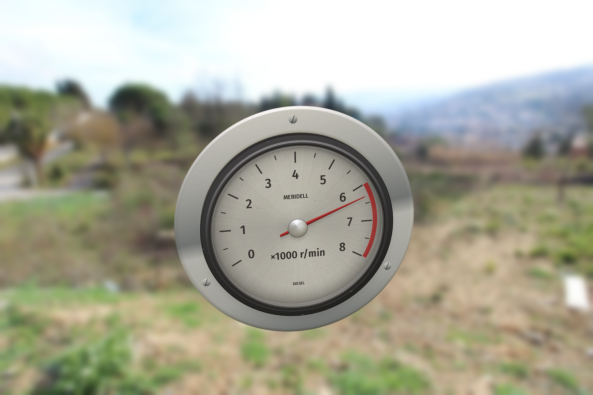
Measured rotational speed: 6250,rpm
